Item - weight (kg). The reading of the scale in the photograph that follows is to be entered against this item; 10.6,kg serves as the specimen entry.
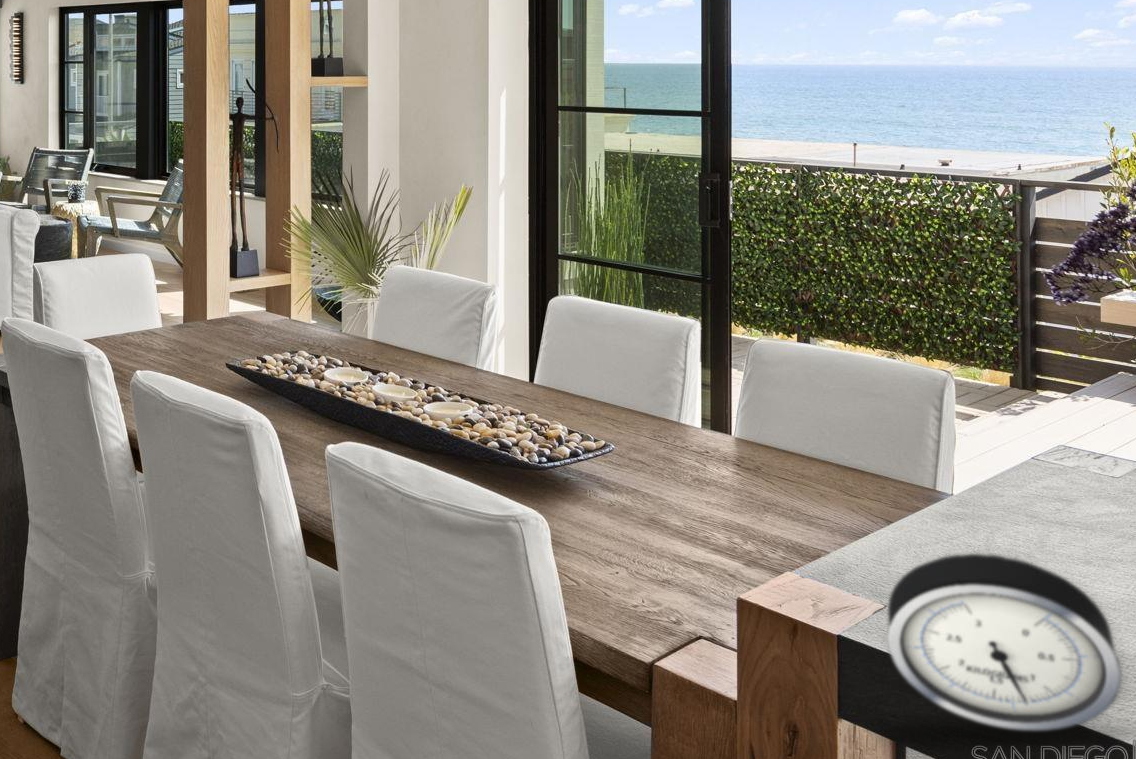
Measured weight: 1.25,kg
